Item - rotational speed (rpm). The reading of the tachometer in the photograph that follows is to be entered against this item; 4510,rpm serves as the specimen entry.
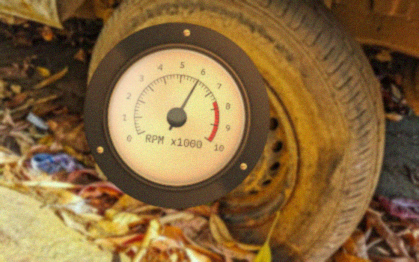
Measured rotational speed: 6000,rpm
